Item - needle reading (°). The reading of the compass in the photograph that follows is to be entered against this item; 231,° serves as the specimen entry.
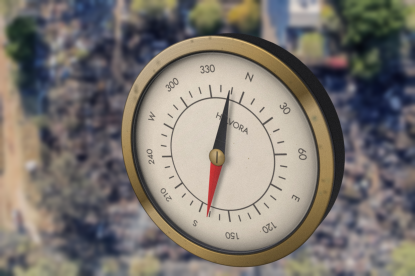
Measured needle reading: 170,°
